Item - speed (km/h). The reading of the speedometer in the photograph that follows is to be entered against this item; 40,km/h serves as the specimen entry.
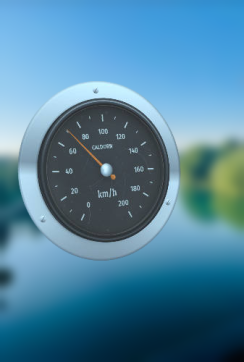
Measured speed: 70,km/h
